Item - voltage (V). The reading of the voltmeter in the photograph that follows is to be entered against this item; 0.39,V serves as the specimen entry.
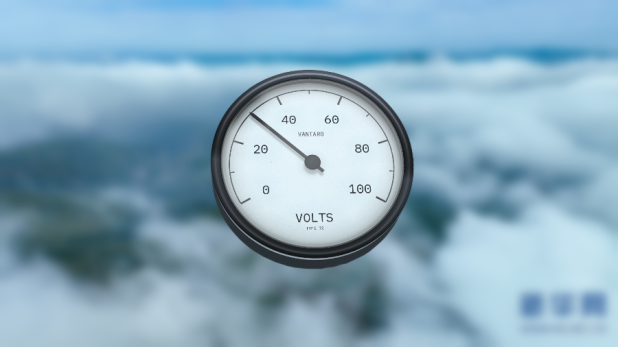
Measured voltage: 30,V
